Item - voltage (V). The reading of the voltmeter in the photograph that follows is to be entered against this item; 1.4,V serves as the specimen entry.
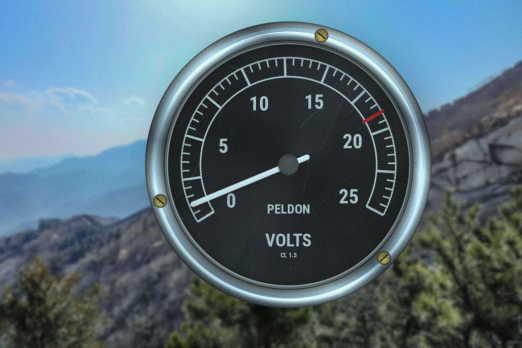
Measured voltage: 1,V
